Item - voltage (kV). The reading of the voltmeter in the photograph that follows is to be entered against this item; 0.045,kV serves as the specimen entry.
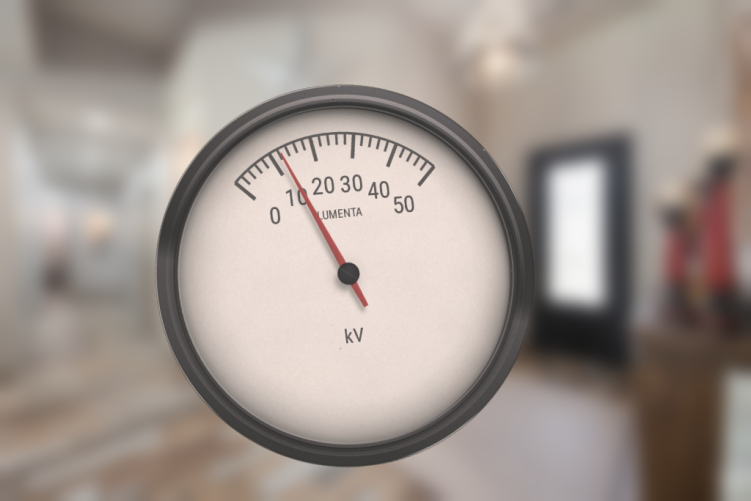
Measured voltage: 12,kV
